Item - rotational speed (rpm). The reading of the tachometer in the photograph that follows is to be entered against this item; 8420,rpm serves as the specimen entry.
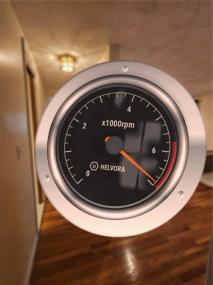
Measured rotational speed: 6875,rpm
